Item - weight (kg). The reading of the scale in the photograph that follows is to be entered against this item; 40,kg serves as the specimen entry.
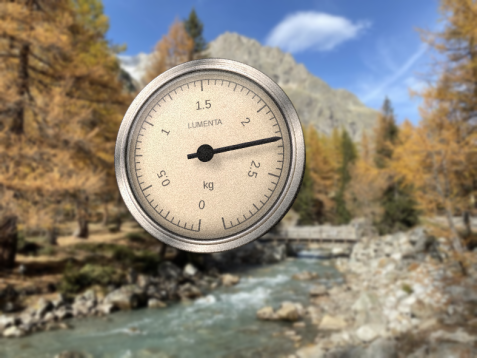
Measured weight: 2.25,kg
